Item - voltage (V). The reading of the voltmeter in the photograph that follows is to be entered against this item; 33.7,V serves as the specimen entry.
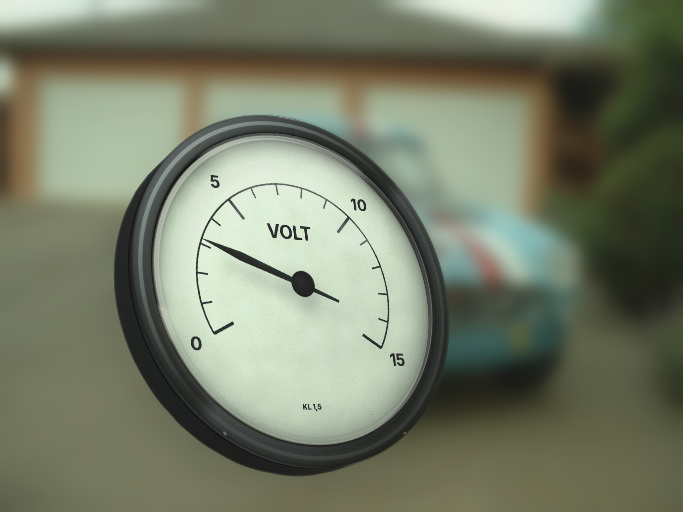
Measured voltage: 3,V
